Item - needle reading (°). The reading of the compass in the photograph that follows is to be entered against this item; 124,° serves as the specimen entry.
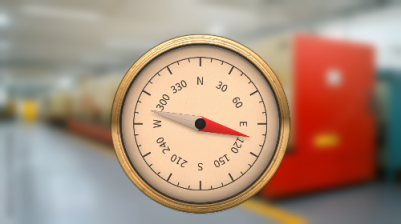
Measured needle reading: 105,°
